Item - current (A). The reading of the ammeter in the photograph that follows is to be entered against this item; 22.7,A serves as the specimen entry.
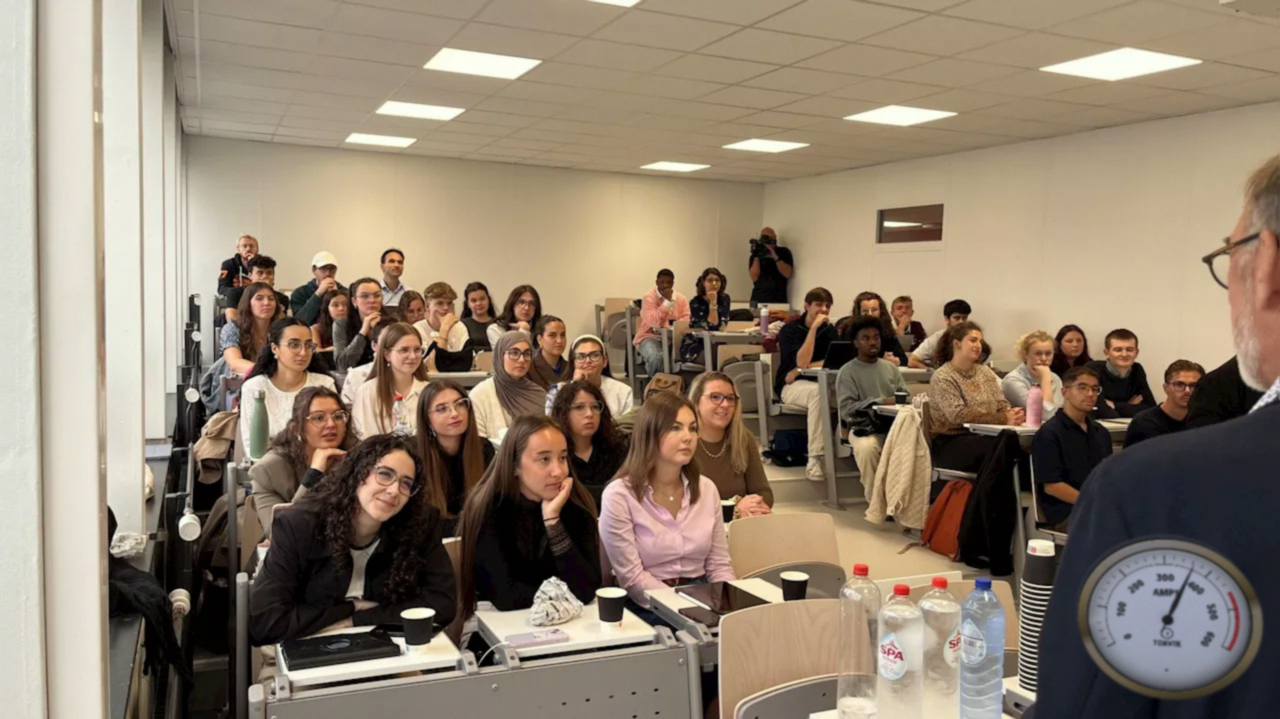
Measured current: 360,A
